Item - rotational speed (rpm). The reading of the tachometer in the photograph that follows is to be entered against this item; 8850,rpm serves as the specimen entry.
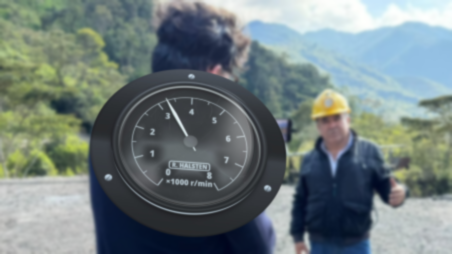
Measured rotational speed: 3250,rpm
